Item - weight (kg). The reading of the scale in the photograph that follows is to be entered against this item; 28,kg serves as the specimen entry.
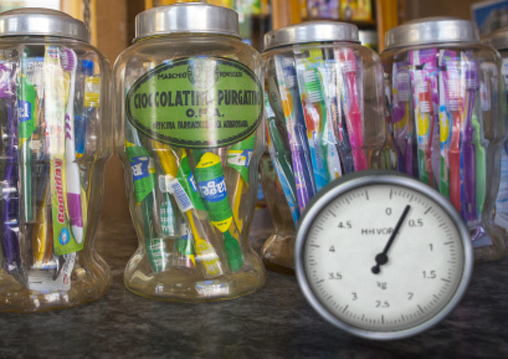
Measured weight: 0.25,kg
